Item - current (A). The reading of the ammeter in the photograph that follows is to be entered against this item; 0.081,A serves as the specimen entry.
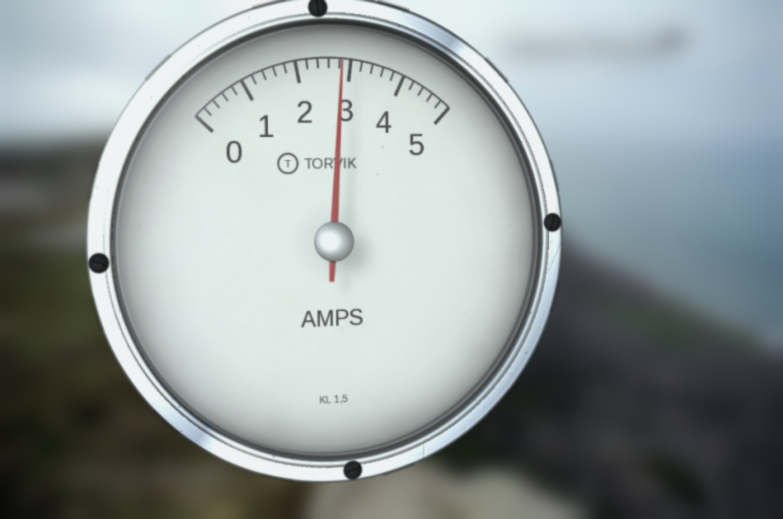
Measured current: 2.8,A
